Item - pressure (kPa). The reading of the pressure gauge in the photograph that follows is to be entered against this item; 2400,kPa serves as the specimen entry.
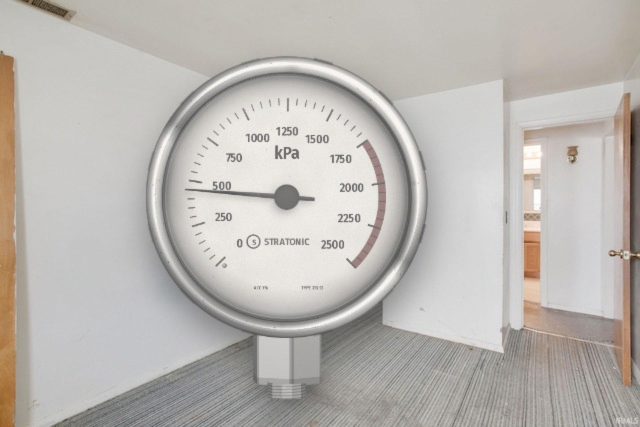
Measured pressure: 450,kPa
